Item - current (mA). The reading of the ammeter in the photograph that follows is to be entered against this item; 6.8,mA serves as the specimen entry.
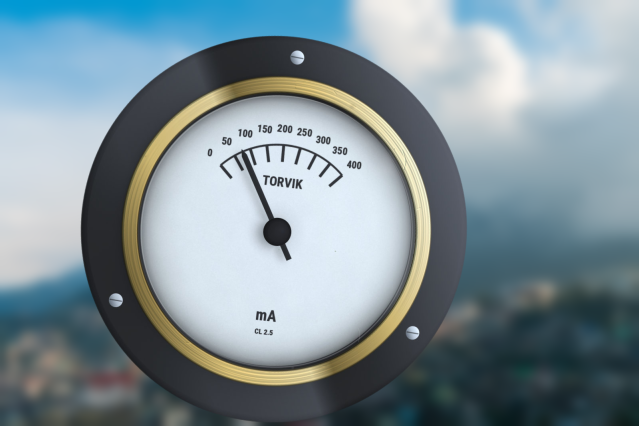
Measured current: 75,mA
